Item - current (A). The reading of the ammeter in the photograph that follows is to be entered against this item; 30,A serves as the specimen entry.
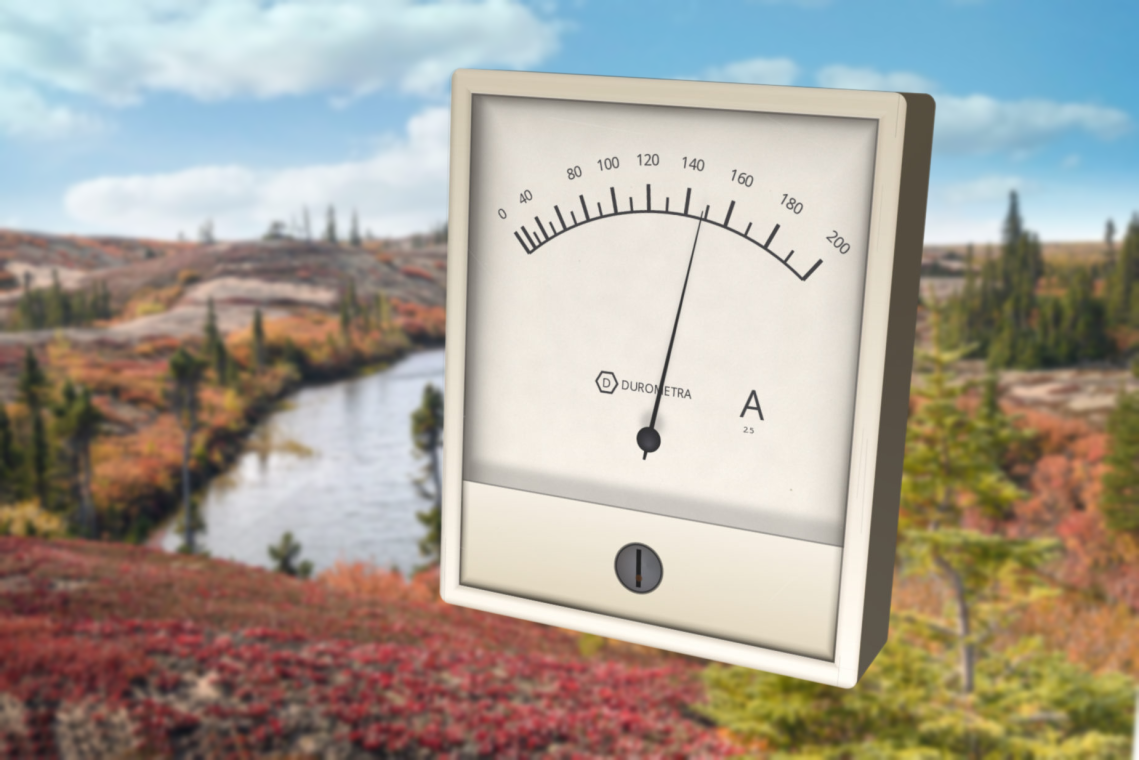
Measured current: 150,A
